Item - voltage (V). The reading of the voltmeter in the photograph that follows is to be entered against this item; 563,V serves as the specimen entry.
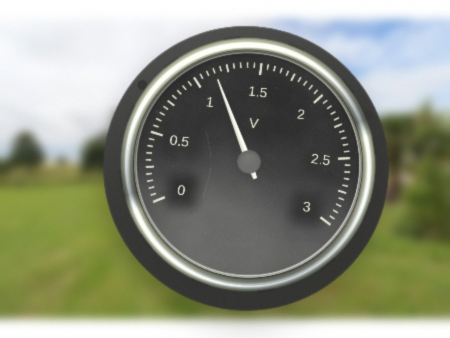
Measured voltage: 1.15,V
